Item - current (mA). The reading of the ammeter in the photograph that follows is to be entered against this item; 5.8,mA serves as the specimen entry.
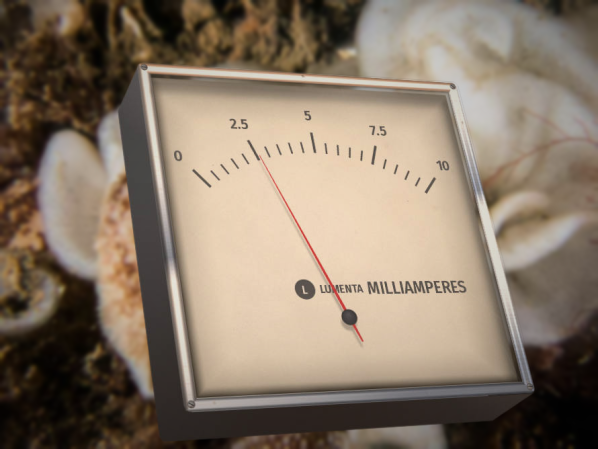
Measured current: 2.5,mA
